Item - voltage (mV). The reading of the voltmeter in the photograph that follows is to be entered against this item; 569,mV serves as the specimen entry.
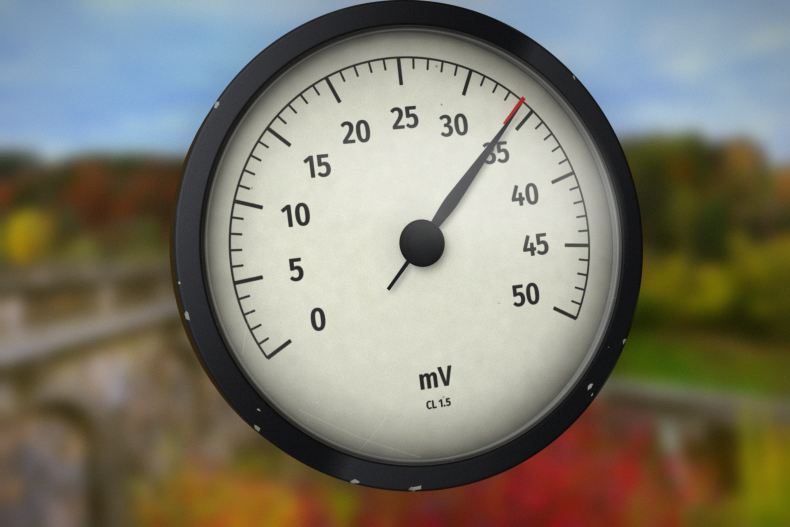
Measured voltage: 34,mV
